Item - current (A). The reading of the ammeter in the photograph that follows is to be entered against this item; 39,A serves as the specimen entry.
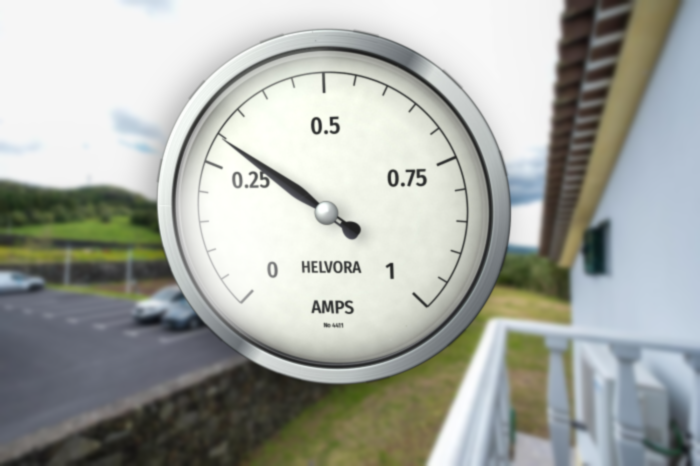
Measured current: 0.3,A
